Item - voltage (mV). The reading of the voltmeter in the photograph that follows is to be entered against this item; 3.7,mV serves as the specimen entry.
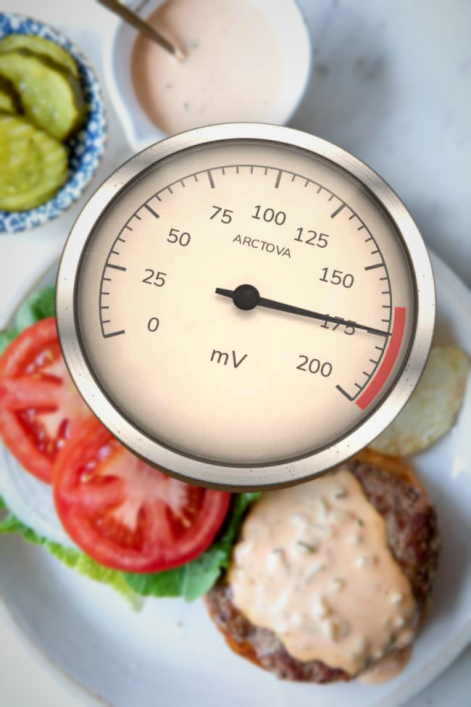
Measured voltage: 175,mV
